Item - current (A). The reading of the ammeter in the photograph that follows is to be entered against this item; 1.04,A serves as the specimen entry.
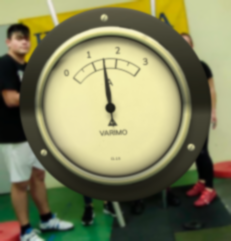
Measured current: 1.5,A
